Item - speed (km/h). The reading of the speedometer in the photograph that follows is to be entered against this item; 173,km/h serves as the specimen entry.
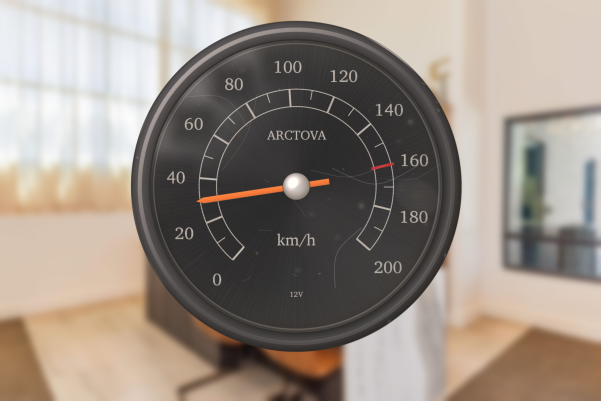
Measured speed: 30,km/h
